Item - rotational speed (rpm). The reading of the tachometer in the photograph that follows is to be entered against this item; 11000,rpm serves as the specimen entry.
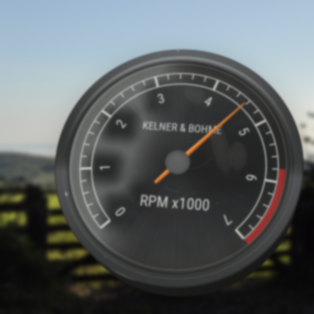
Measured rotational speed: 4600,rpm
